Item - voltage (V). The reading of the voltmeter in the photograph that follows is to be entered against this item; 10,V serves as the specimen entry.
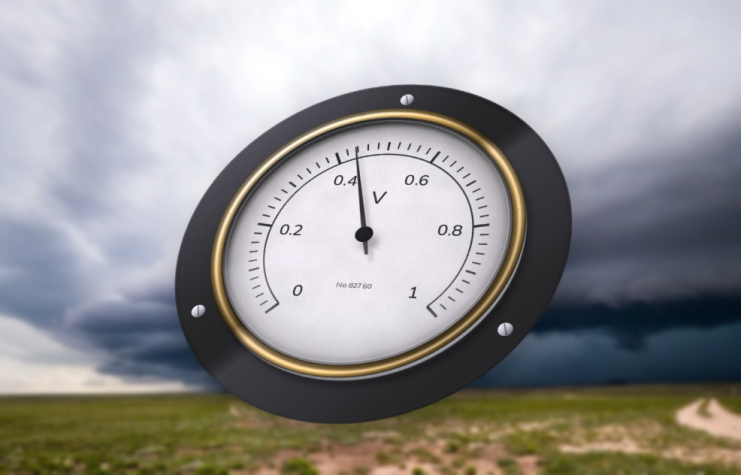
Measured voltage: 0.44,V
